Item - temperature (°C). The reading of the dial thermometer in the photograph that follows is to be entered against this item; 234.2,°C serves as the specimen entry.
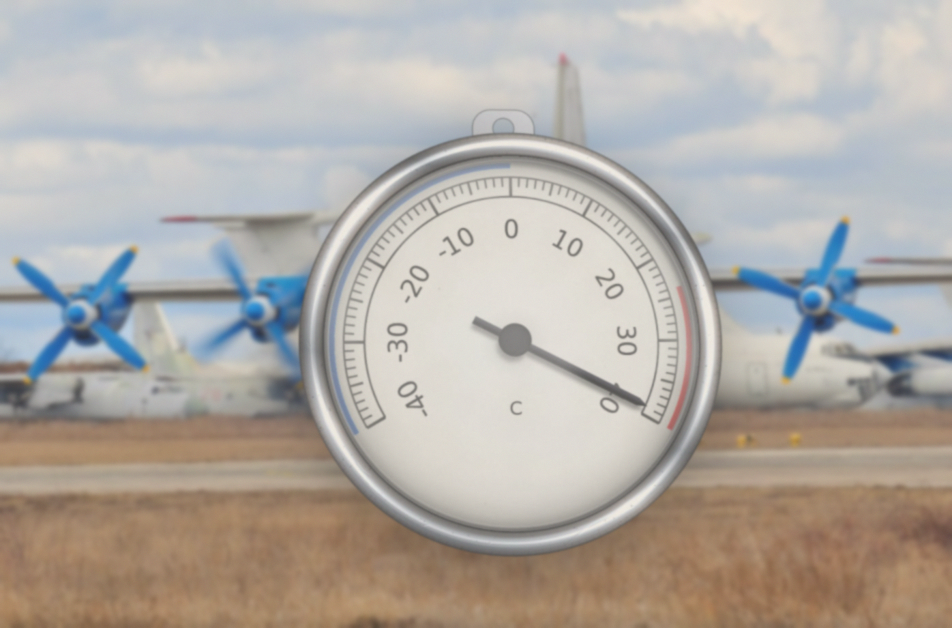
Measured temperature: 39,°C
